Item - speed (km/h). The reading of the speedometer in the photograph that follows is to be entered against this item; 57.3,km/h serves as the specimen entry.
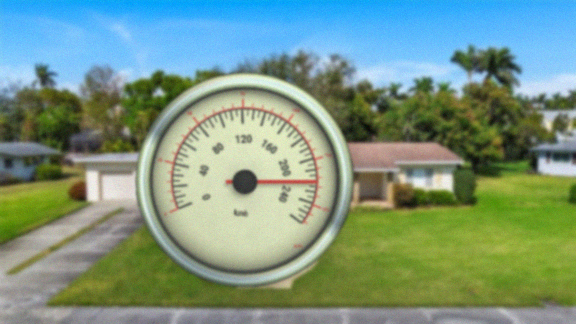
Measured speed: 220,km/h
